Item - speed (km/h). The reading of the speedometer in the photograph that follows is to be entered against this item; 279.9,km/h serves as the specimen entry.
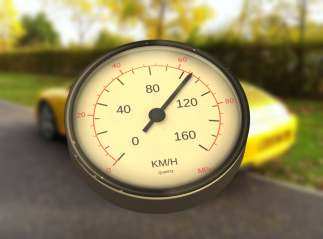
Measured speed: 105,km/h
